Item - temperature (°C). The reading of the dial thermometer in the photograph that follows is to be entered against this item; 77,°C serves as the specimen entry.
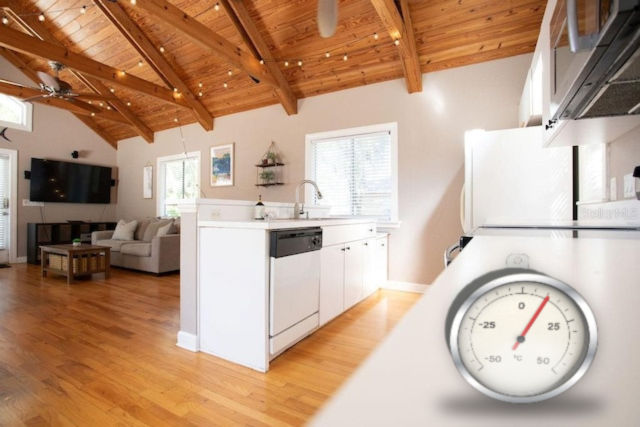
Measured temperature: 10,°C
